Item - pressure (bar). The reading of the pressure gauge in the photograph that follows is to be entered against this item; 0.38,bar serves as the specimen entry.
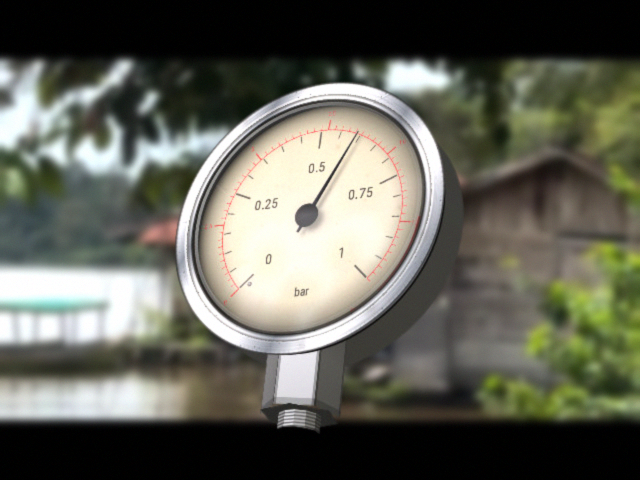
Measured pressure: 0.6,bar
